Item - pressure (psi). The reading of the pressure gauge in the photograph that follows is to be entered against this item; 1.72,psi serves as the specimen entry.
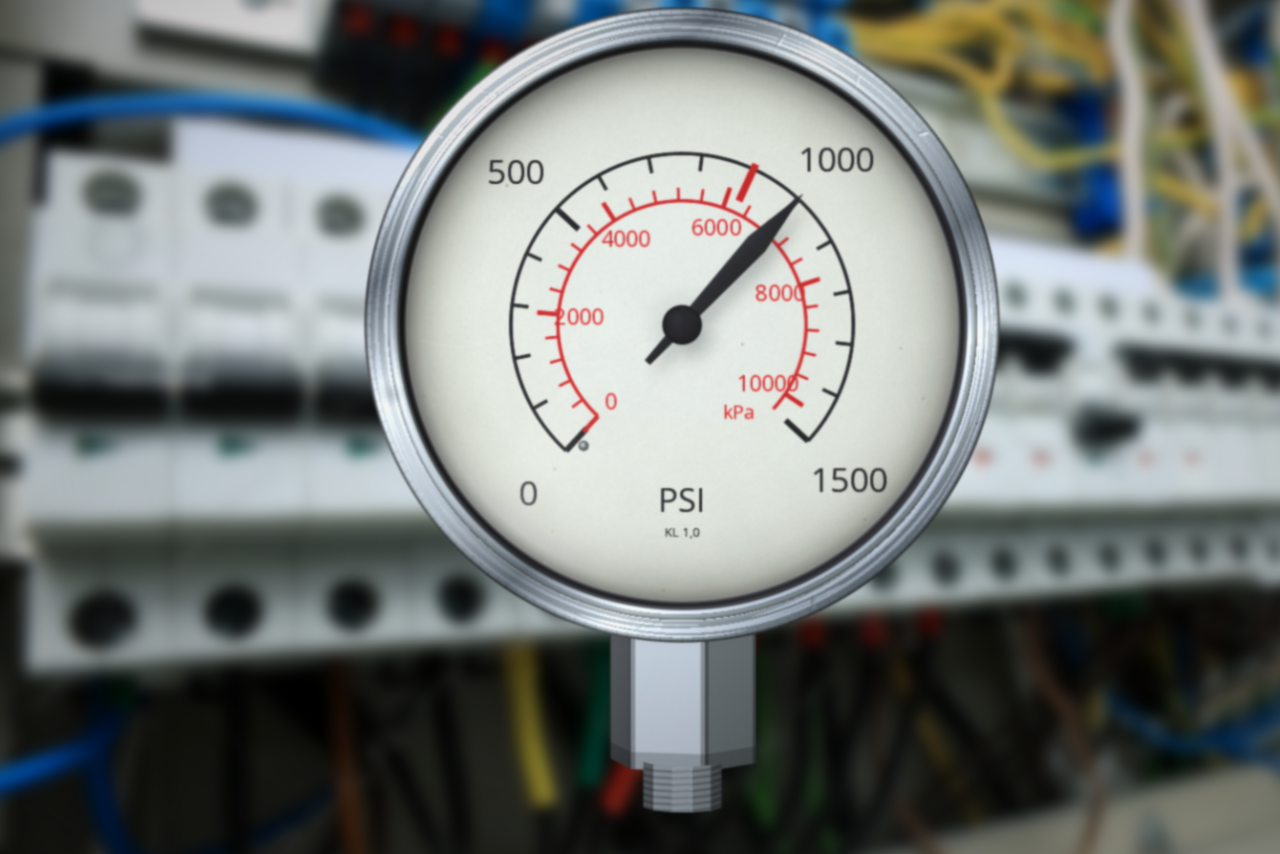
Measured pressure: 1000,psi
